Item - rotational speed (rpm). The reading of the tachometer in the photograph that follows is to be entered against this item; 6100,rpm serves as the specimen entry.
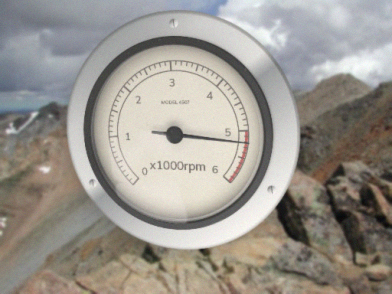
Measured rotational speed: 5200,rpm
